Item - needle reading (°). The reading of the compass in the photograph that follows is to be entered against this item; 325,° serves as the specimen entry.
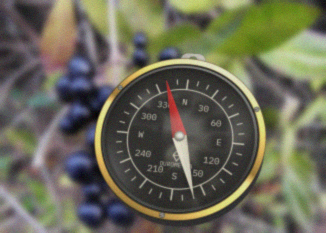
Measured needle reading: 340,°
